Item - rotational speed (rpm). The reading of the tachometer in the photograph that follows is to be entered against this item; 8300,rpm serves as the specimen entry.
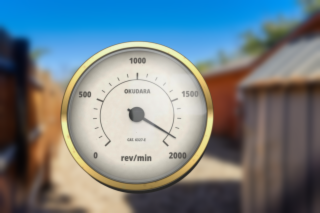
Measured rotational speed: 1900,rpm
